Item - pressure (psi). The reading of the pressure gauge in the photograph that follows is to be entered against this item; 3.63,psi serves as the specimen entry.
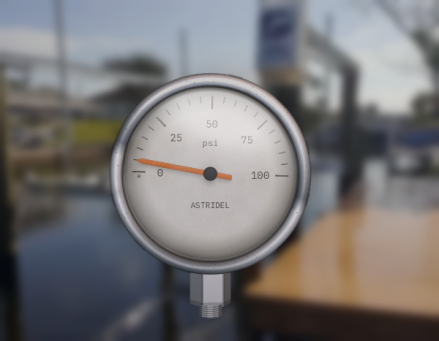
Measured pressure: 5,psi
